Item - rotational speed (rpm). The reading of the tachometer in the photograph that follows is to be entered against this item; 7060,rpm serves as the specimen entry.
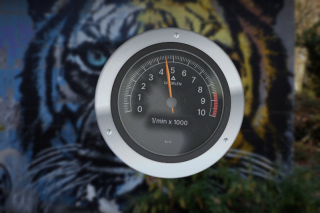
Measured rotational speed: 4500,rpm
